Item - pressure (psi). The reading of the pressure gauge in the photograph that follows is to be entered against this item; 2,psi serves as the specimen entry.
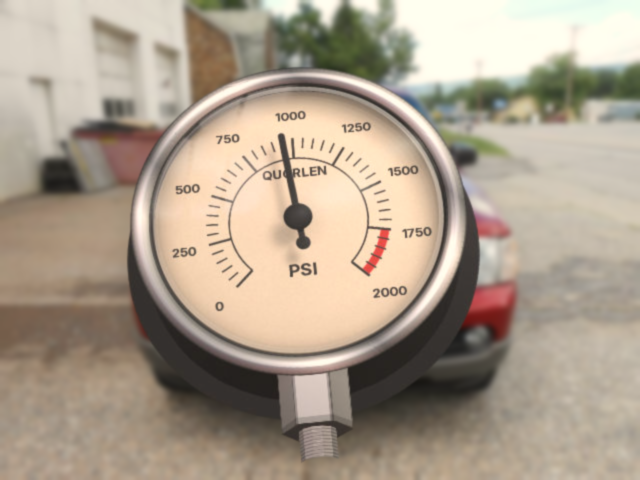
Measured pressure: 950,psi
